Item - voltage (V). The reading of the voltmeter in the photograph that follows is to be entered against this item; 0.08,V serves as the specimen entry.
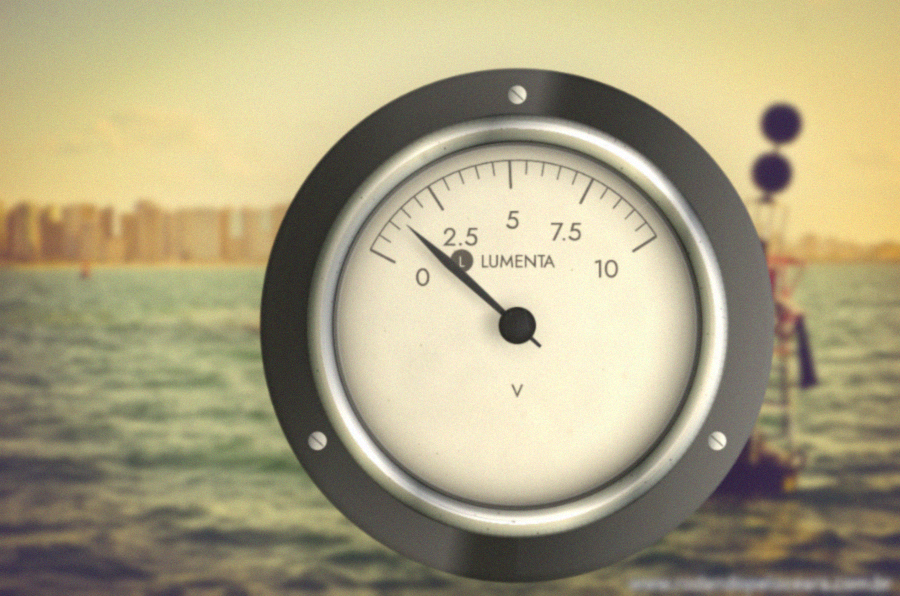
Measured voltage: 1.25,V
